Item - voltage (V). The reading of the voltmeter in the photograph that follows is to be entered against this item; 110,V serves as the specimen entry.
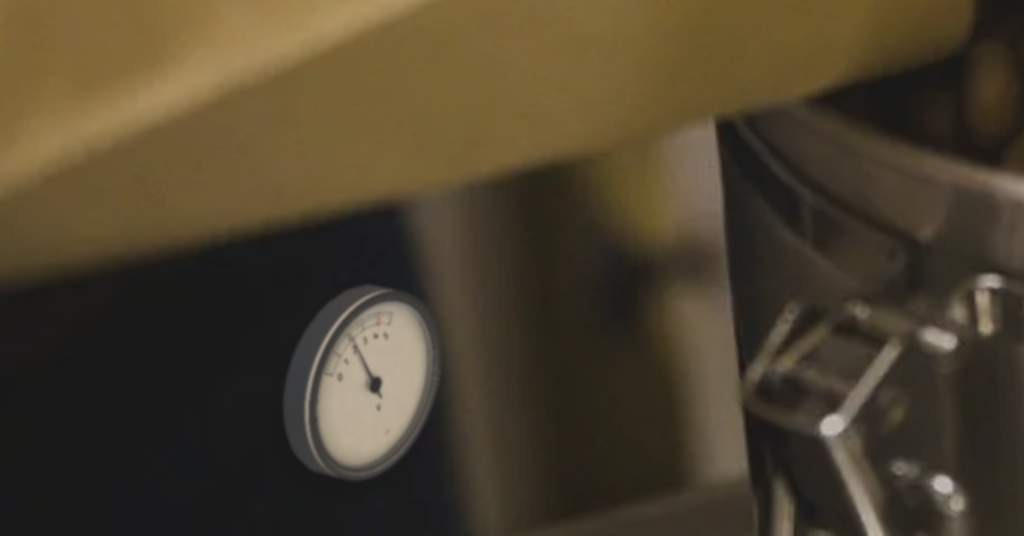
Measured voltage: 2,V
